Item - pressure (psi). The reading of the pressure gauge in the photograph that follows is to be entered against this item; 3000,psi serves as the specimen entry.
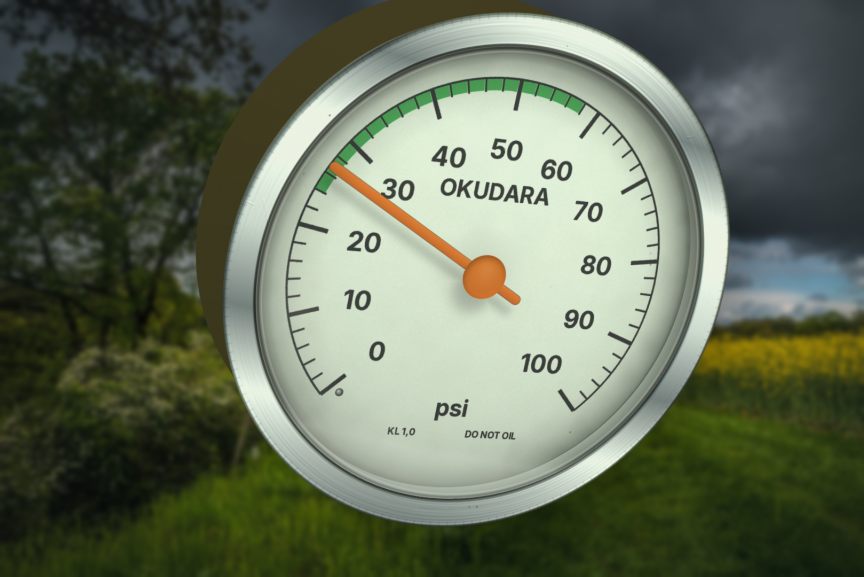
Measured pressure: 27,psi
